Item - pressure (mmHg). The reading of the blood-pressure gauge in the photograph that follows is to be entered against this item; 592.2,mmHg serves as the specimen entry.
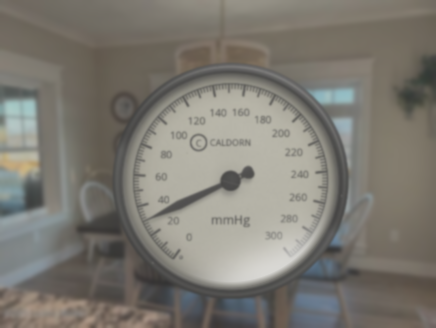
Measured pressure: 30,mmHg
